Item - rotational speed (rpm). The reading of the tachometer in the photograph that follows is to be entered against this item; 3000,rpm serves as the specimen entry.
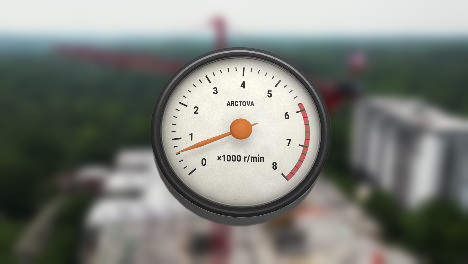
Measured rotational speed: 600,rpm
